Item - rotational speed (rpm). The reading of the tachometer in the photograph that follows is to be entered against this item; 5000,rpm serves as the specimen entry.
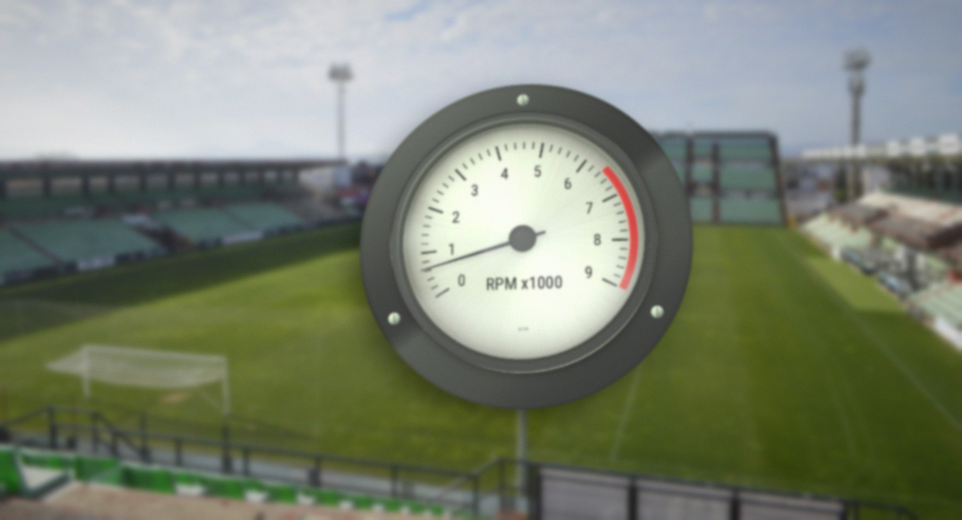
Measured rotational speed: 600,rpm
